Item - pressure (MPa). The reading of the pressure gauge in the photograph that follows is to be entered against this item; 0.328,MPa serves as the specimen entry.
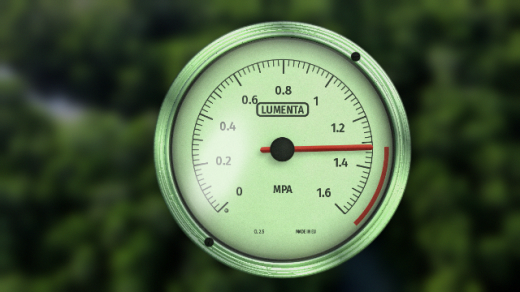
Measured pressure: 1.32,MPa
